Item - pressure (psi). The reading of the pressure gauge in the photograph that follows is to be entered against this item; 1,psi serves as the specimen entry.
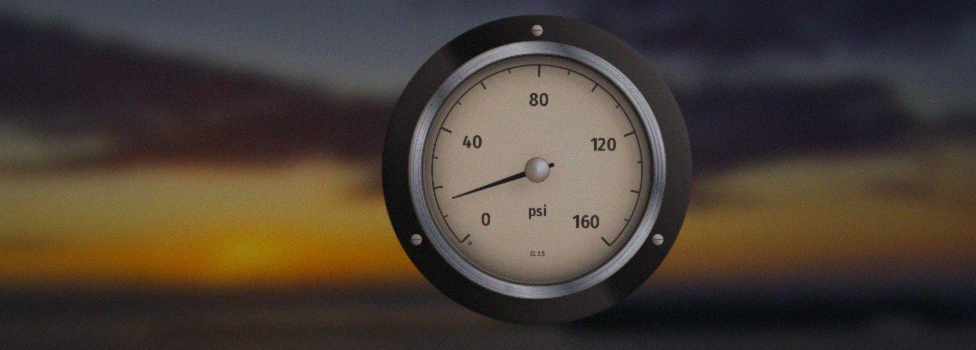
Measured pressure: 15,psi
